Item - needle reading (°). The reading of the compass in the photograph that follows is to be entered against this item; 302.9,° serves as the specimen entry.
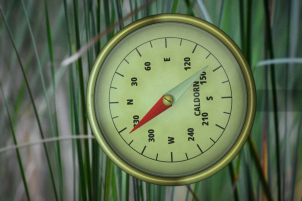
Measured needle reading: 322.5,°
